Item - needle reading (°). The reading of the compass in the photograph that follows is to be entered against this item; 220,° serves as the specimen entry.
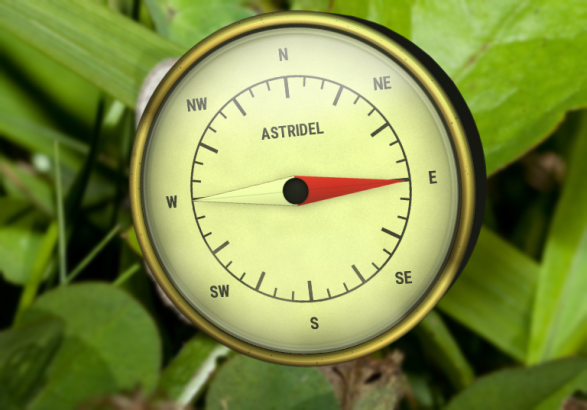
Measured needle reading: 90,°
